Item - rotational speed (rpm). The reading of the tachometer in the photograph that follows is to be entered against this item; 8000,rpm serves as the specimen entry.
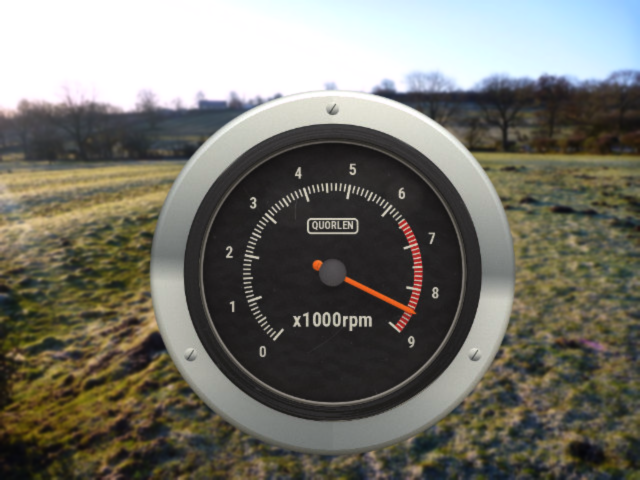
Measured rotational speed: 8500,rpm
